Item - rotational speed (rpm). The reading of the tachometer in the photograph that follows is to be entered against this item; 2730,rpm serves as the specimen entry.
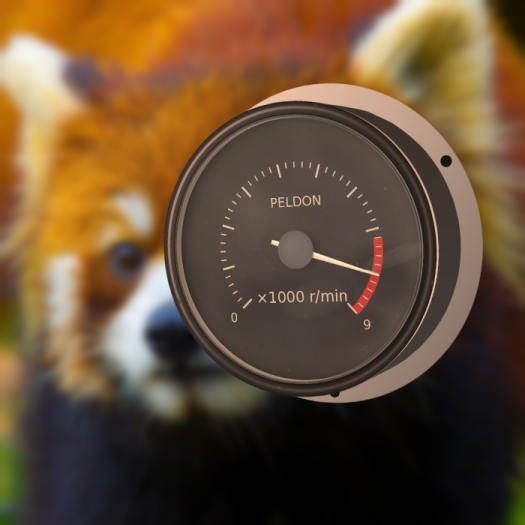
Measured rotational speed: 8000,rpm
